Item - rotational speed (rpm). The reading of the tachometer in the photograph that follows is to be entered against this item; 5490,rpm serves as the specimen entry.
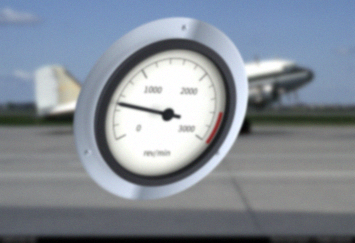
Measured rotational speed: 500,rpm
